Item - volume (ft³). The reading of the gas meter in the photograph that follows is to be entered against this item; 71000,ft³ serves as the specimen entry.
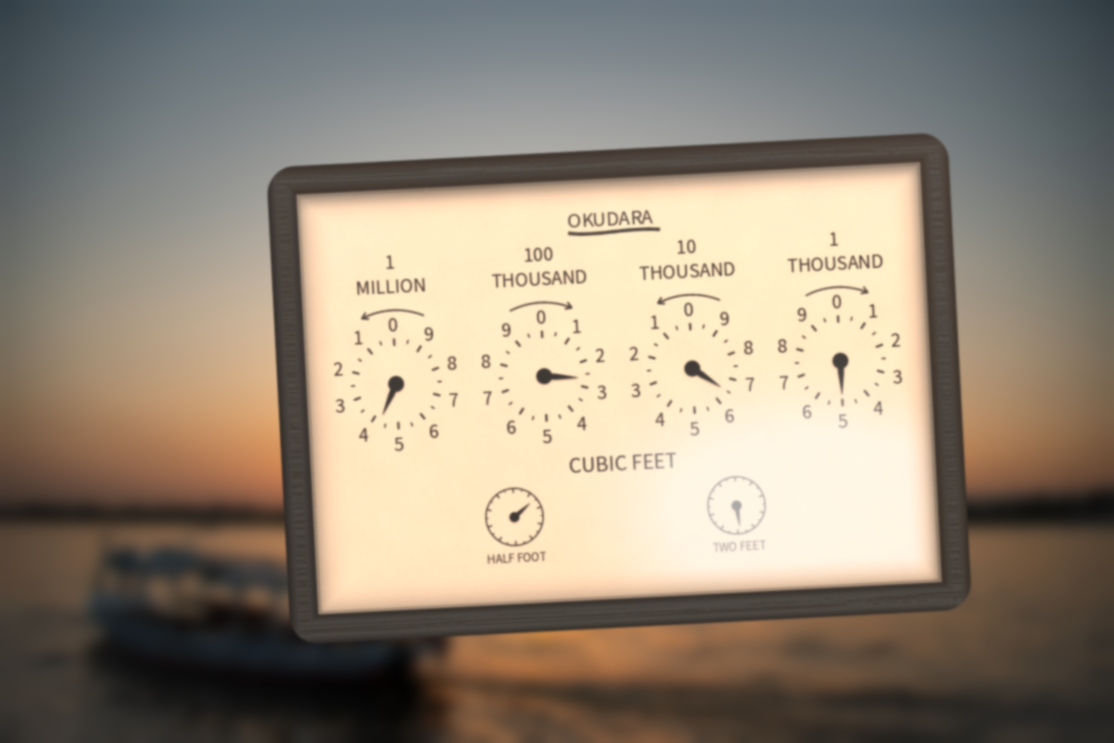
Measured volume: 426500,ft³
